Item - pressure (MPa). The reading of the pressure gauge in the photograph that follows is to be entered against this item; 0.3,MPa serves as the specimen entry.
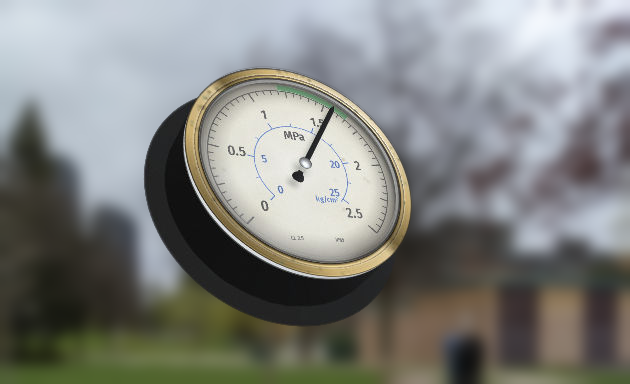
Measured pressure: 1.55,MPa
